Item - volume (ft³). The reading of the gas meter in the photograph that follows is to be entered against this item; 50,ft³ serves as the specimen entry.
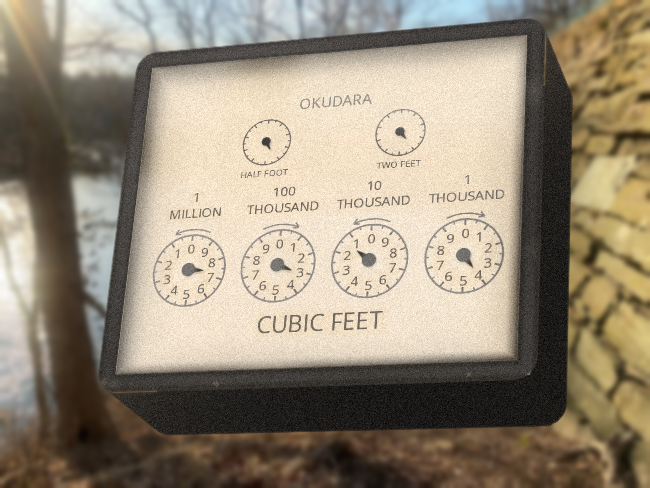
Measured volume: 731400,ft³
